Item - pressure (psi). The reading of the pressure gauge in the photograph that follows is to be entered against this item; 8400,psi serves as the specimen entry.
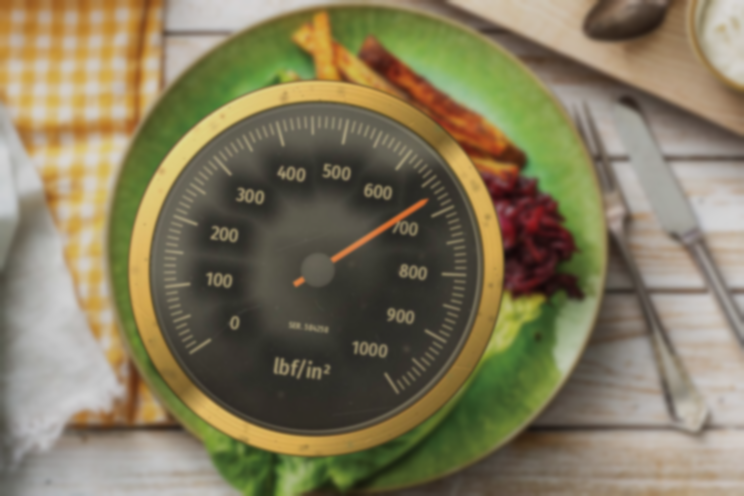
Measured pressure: 670,psi
